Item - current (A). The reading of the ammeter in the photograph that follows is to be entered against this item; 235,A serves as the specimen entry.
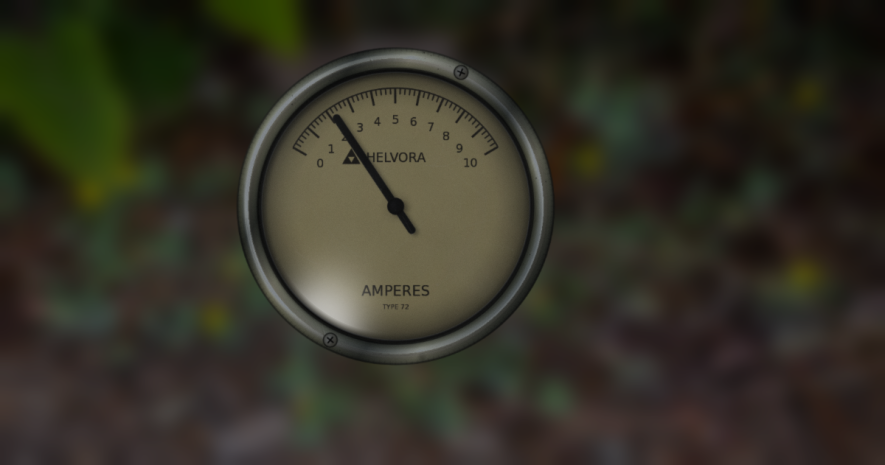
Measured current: 2.2,A
